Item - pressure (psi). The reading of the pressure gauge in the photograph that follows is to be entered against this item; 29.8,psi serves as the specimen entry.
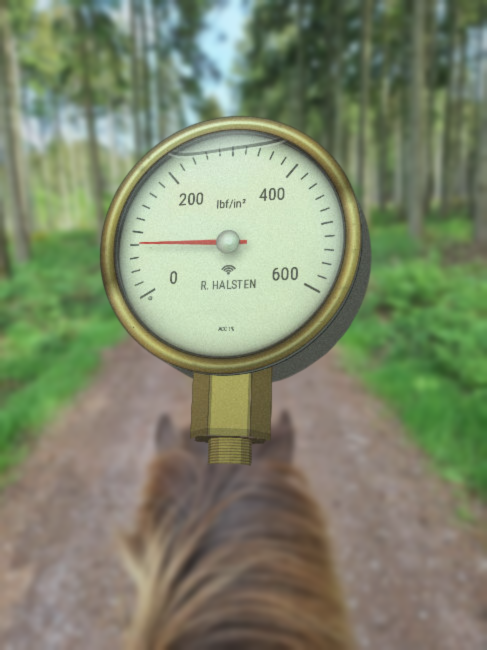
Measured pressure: 80,psi
